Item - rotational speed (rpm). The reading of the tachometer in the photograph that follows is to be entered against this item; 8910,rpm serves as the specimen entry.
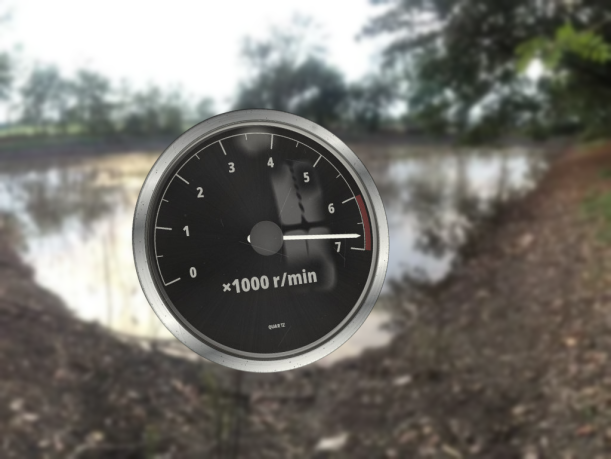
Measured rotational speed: 6750,rpm
